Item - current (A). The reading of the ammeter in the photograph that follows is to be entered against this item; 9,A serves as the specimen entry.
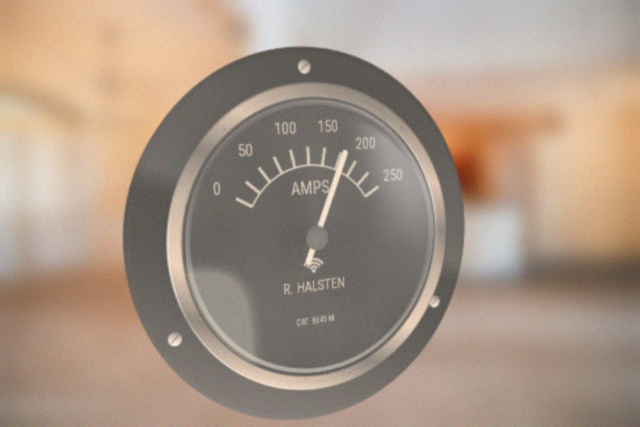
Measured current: 175,A
